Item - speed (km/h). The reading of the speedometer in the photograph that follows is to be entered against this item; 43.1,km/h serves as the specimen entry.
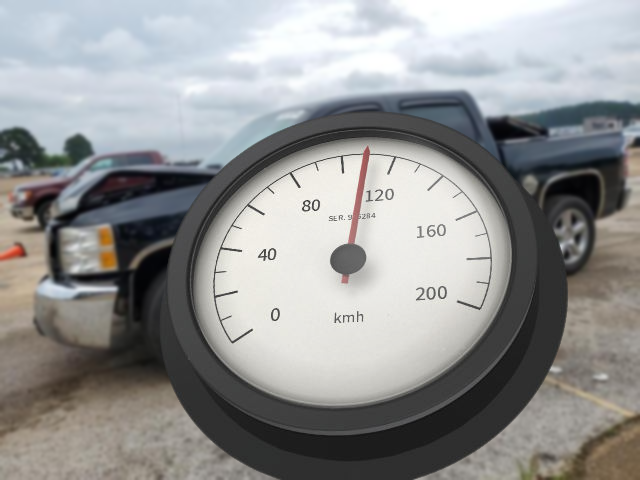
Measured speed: 110,km/h
